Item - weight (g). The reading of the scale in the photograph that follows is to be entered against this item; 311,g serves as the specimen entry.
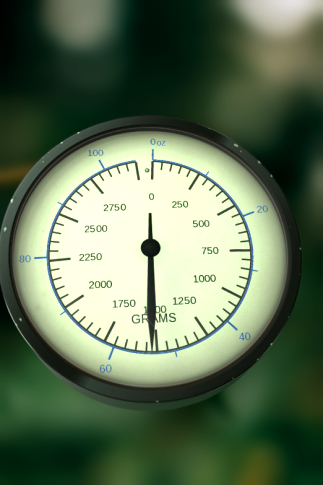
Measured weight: 1525,g
